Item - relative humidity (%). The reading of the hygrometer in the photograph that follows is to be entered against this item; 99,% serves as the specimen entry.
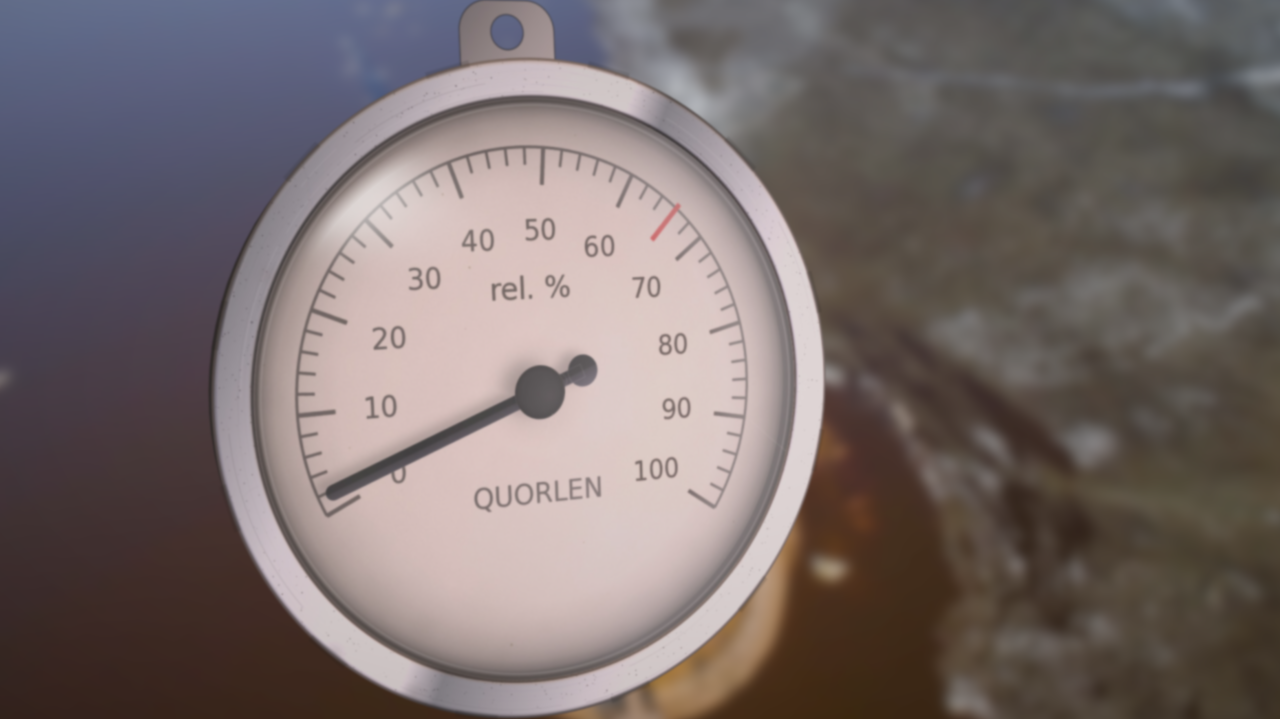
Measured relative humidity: 2,%
